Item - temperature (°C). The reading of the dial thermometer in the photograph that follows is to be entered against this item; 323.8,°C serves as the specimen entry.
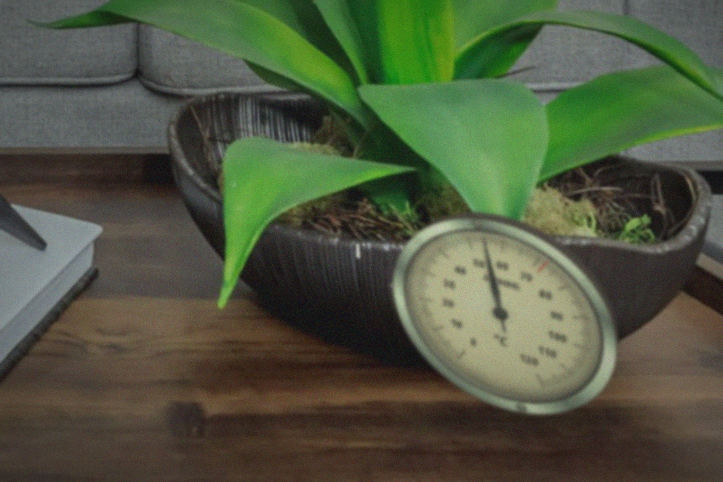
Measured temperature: 55,°C
